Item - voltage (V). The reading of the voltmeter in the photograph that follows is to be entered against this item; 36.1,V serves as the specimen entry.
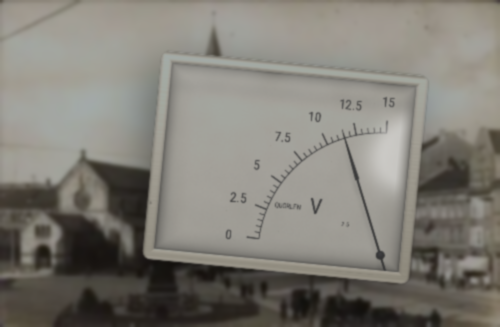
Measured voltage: 11.5,V
